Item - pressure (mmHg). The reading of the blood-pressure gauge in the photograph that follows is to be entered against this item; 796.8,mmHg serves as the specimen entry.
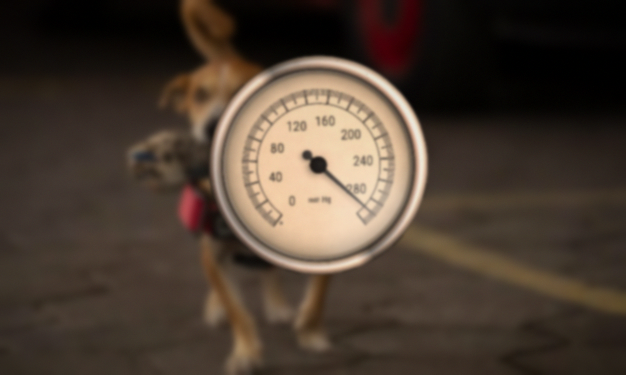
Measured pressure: 290,mmHg
